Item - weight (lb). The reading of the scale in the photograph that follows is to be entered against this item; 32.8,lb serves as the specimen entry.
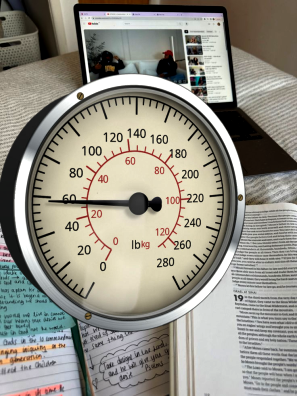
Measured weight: 58,lb
